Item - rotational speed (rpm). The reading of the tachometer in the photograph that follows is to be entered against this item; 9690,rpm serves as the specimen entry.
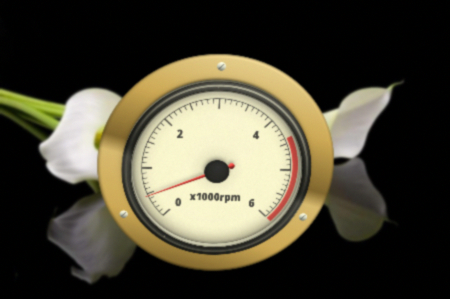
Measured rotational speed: 500,rpm
